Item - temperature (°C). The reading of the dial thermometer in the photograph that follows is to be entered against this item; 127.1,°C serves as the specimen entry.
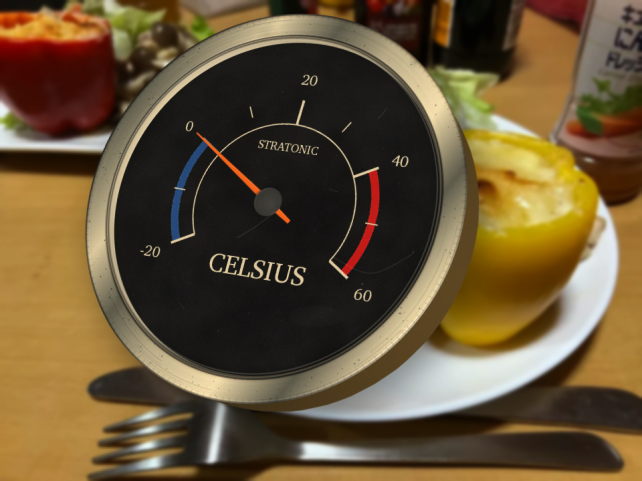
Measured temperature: 0,°C
